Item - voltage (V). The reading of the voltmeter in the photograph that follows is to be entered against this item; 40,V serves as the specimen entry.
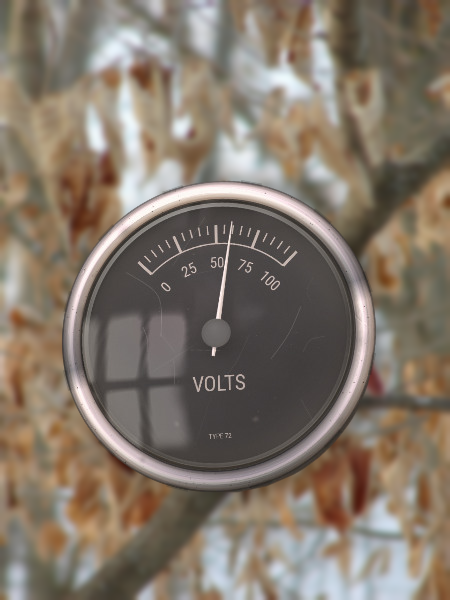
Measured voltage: 60,V
